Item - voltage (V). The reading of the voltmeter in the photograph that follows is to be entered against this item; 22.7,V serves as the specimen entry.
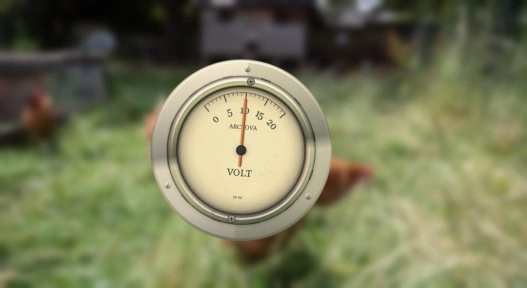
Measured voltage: 10,V
